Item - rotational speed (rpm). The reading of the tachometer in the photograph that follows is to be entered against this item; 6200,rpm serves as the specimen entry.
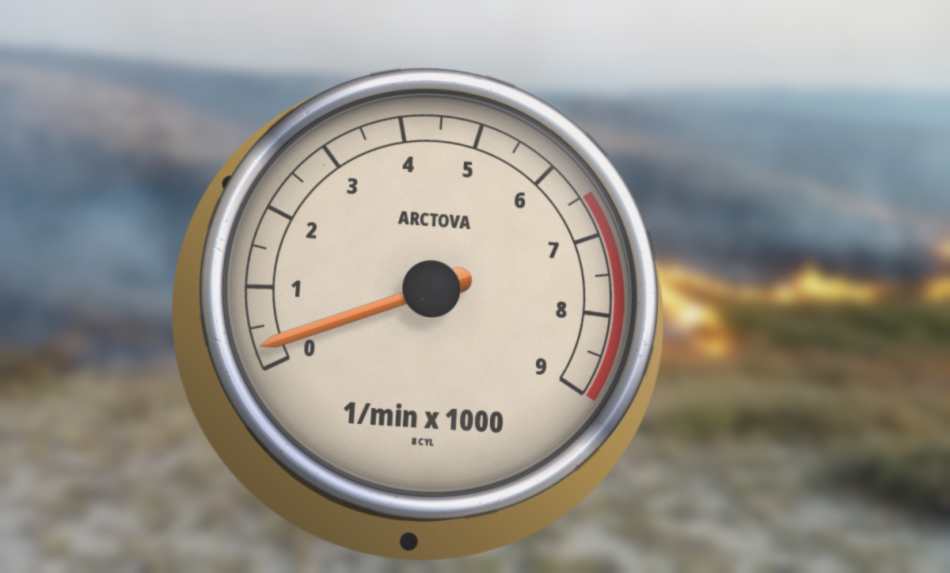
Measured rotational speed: 250,rpm
